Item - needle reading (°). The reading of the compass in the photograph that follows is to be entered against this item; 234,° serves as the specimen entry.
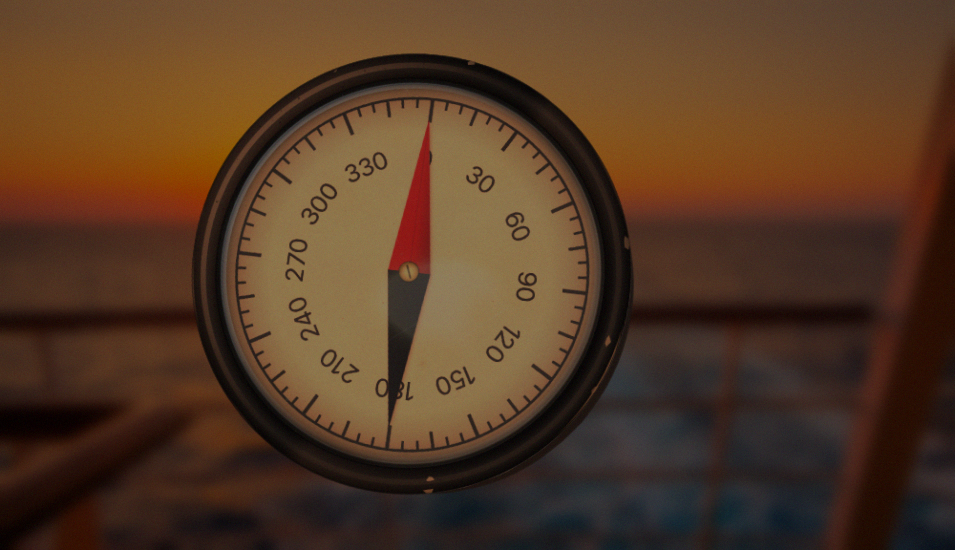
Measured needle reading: 0,°
